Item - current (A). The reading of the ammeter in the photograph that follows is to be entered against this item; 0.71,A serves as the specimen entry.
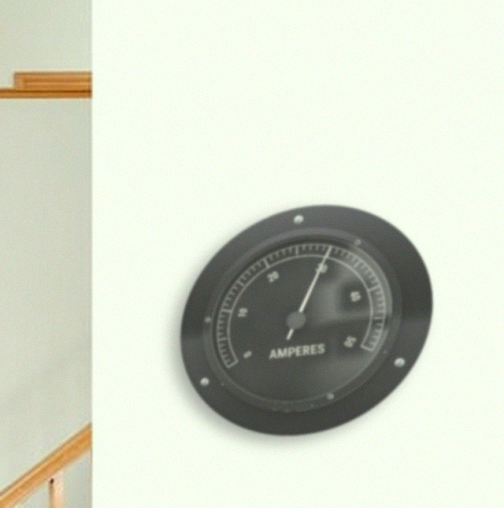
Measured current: 30,A
